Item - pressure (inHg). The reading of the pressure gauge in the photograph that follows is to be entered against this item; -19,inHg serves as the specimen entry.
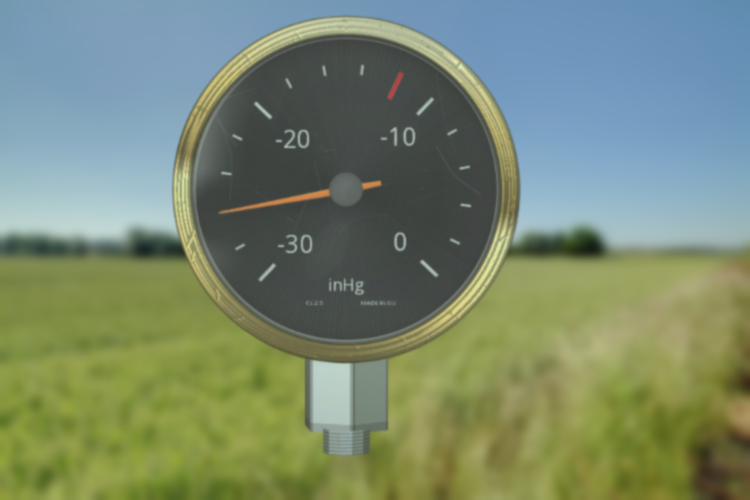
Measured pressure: -26,inHg
